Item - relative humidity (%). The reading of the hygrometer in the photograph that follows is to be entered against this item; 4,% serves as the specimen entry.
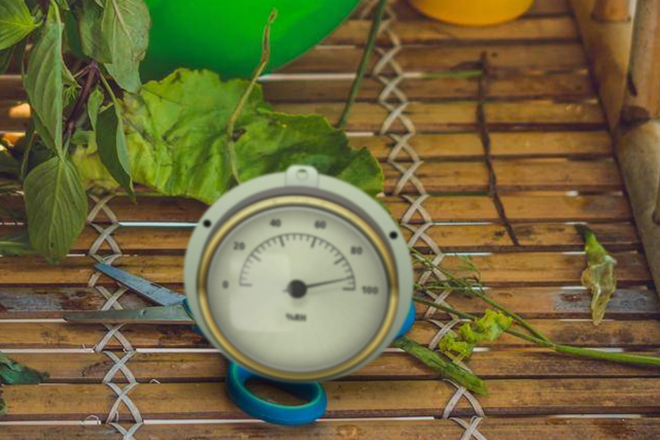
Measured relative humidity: 92,%
